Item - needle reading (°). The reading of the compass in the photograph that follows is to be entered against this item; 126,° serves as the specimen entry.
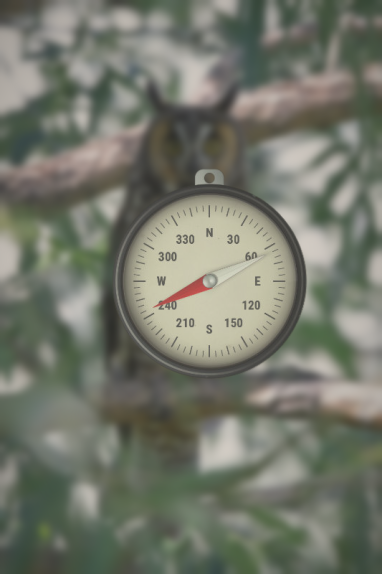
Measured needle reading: 245,°
